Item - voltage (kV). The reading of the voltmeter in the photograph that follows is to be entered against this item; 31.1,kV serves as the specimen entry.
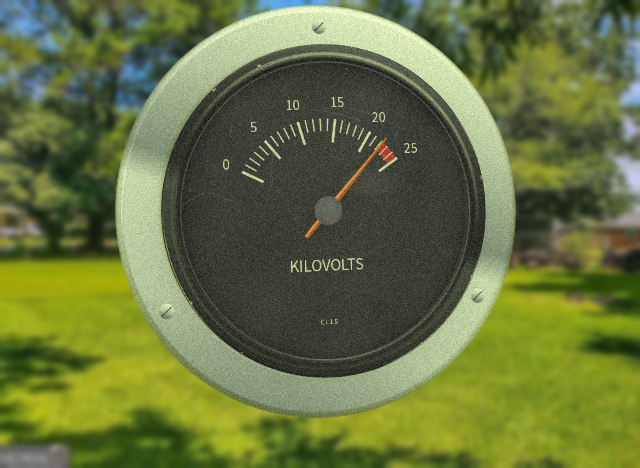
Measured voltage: 22,kV
